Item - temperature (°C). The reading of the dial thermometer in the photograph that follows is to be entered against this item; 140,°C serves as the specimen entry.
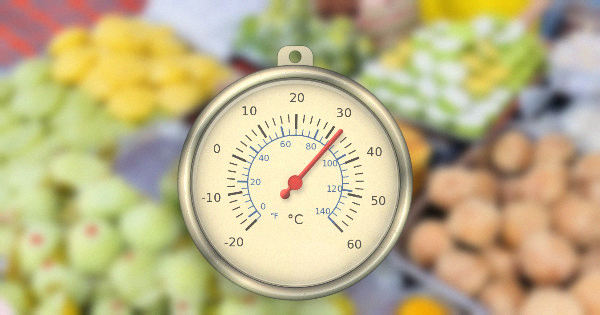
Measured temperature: 32,°C
